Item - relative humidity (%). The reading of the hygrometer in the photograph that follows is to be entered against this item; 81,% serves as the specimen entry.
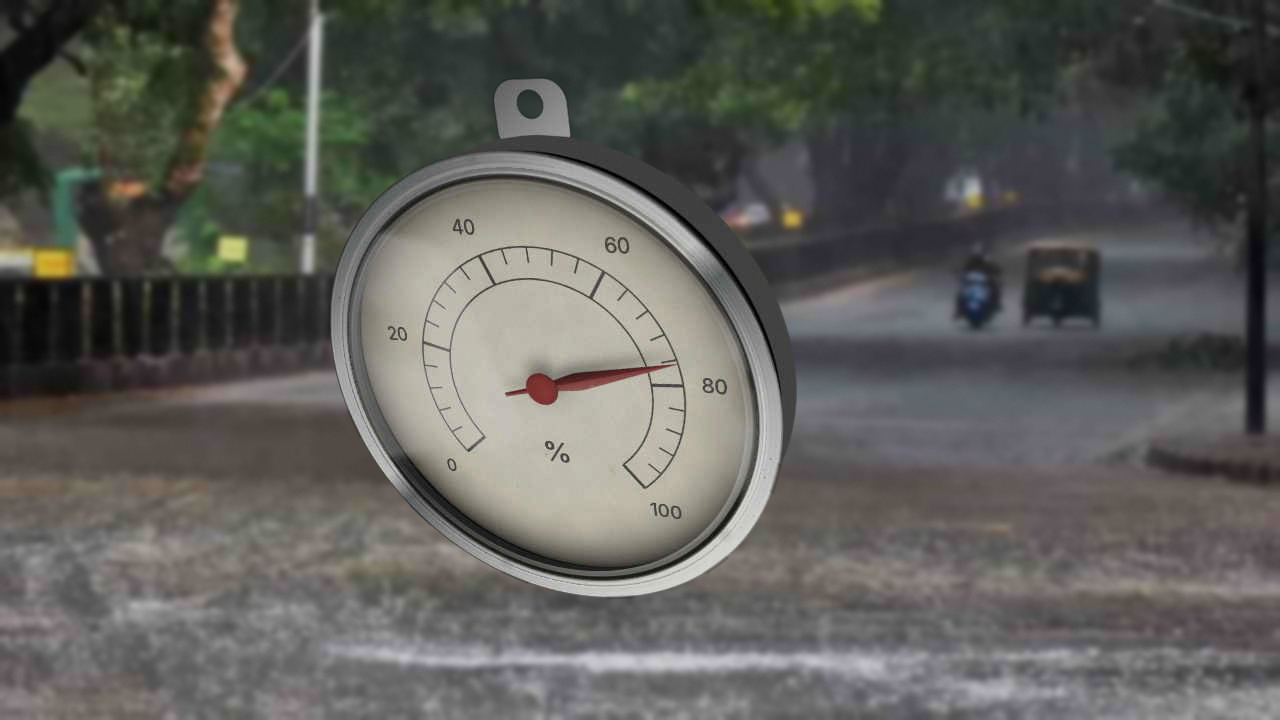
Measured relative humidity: 76,%
